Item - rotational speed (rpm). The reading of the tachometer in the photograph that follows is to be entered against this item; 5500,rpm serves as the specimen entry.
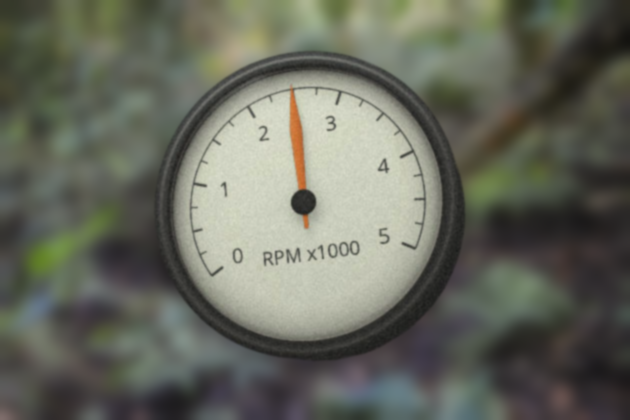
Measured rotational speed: 2500,rpm
